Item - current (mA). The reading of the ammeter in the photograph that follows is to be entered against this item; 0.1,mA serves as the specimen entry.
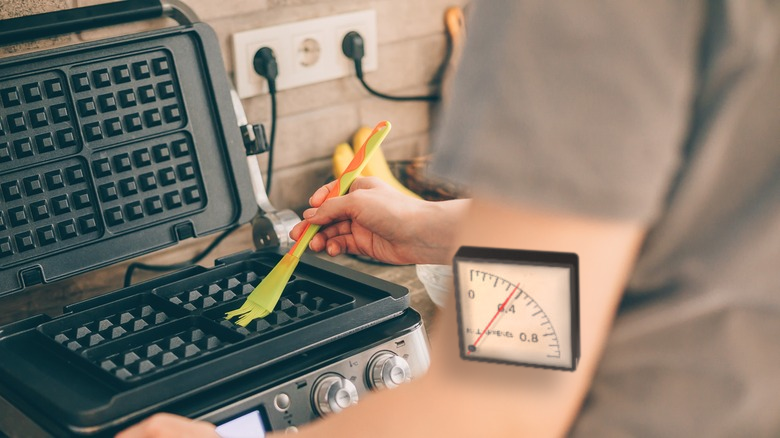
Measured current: 0.35,mA
